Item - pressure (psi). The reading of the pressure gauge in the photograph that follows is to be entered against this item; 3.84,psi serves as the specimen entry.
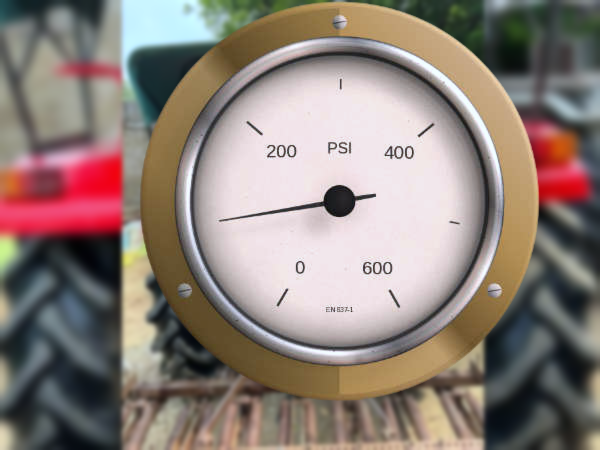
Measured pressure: 100,psi
